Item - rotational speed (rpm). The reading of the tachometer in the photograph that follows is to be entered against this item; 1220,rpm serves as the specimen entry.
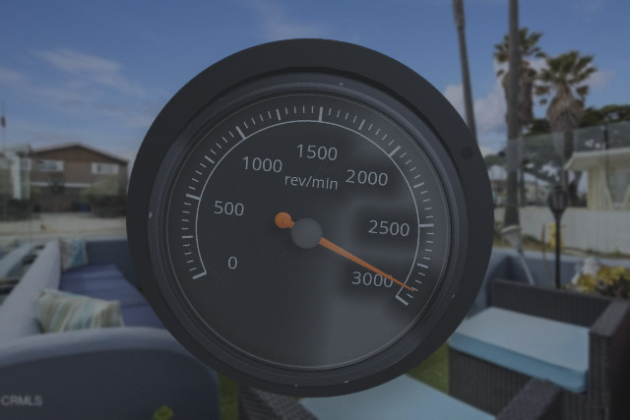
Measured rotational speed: 2900,rpm
